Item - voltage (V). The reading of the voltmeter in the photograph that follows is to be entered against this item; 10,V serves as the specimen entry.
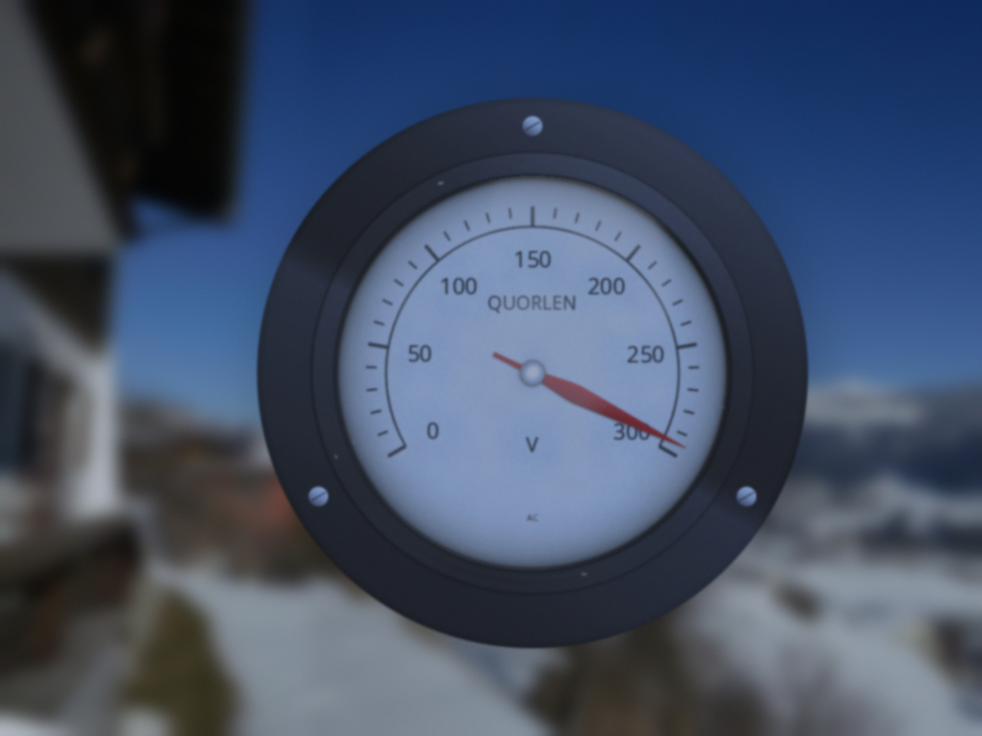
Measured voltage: 295,V
